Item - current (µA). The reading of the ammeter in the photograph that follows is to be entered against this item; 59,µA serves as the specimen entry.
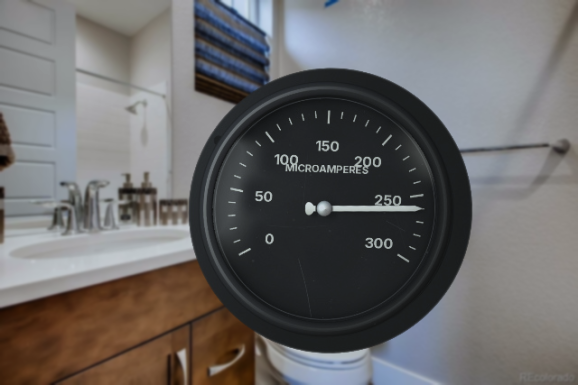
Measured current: 260,µA
